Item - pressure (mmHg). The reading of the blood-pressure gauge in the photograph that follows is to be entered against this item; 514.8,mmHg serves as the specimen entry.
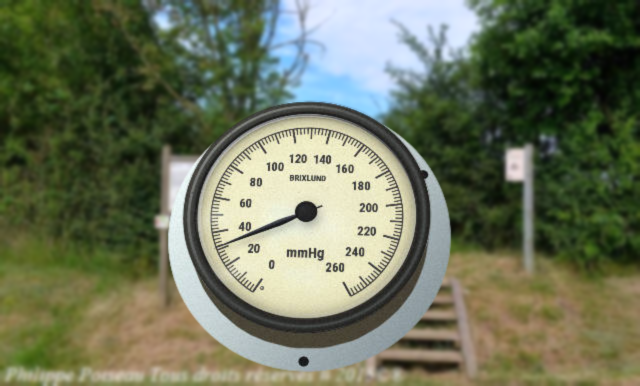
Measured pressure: 30,mmHg
